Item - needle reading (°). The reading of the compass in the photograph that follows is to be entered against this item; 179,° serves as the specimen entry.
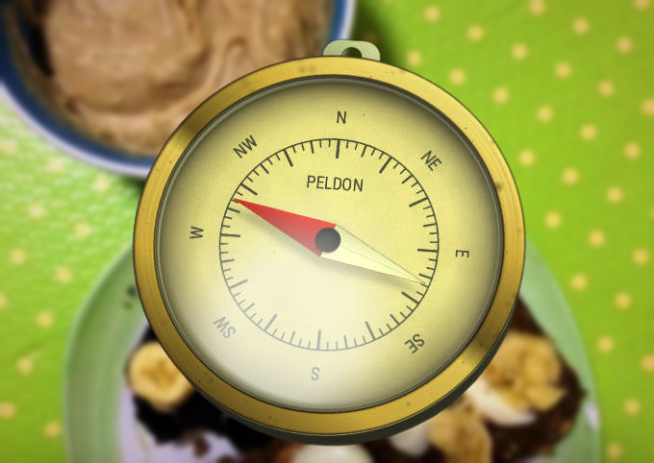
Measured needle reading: 290,°
